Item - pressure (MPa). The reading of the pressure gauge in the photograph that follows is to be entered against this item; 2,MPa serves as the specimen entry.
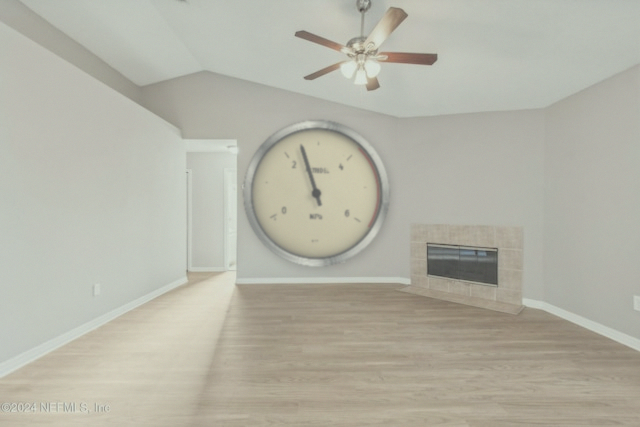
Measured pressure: 2.5,MPa
